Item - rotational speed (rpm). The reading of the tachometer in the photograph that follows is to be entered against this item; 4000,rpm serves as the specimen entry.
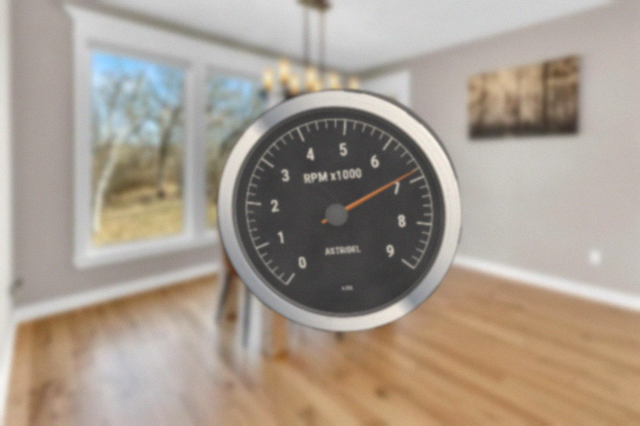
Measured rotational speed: 6800,rpm
